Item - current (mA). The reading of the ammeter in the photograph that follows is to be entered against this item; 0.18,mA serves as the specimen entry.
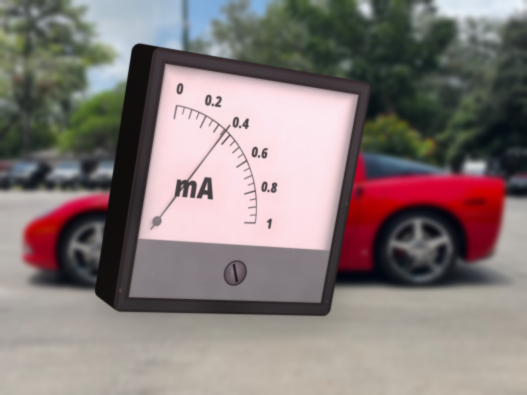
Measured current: 0.35,mA
